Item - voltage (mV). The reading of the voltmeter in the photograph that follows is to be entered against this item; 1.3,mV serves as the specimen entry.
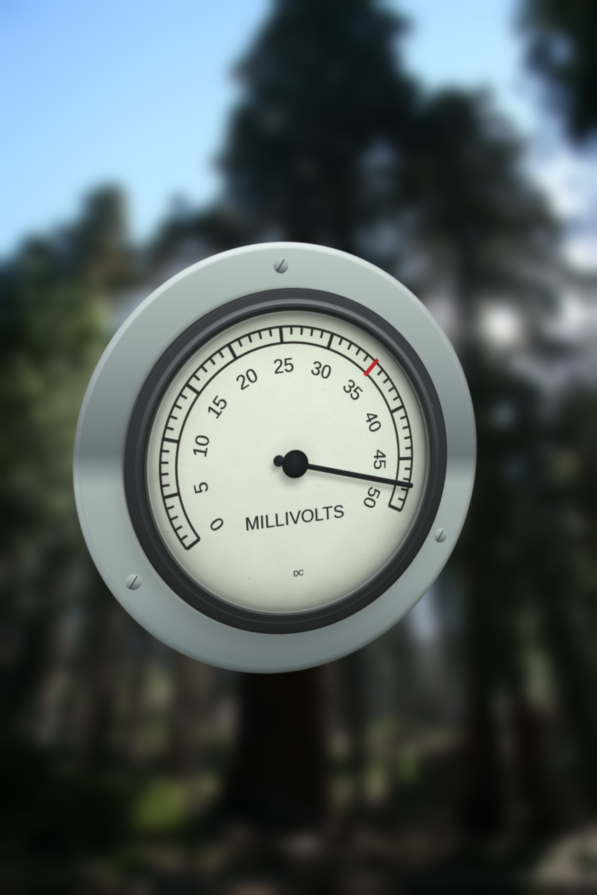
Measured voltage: 47.5,mV
